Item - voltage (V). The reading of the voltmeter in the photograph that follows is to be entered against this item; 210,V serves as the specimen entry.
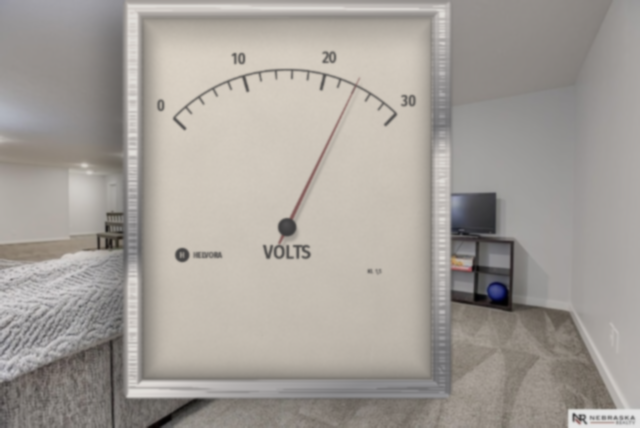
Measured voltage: 24,V
